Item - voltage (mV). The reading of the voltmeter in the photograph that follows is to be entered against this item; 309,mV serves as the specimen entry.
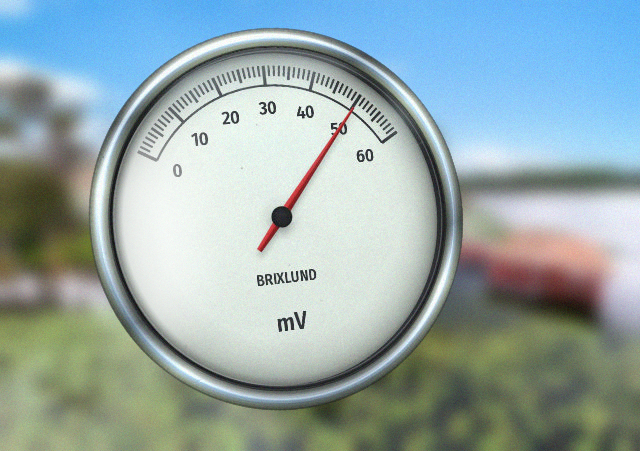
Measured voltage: 50,mV
